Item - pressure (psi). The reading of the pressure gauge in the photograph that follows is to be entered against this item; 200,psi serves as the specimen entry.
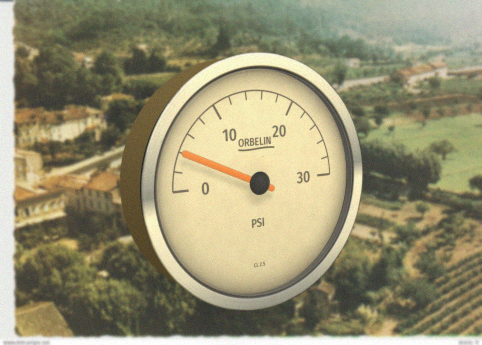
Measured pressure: 4,psi
